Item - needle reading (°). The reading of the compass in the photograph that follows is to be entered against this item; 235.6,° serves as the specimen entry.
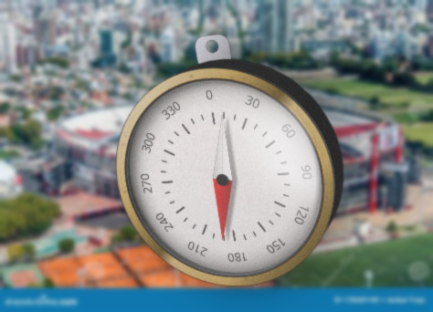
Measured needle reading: 190,°
